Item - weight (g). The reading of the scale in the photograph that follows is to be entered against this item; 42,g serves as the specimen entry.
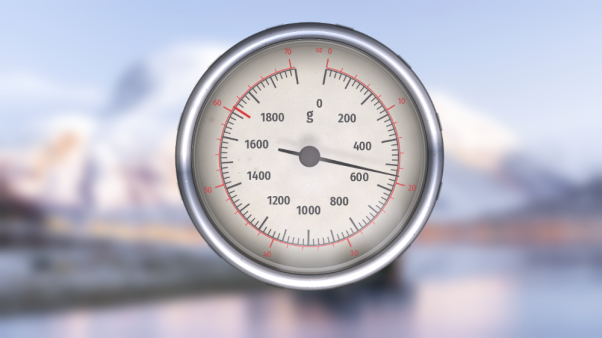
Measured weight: 540,g
